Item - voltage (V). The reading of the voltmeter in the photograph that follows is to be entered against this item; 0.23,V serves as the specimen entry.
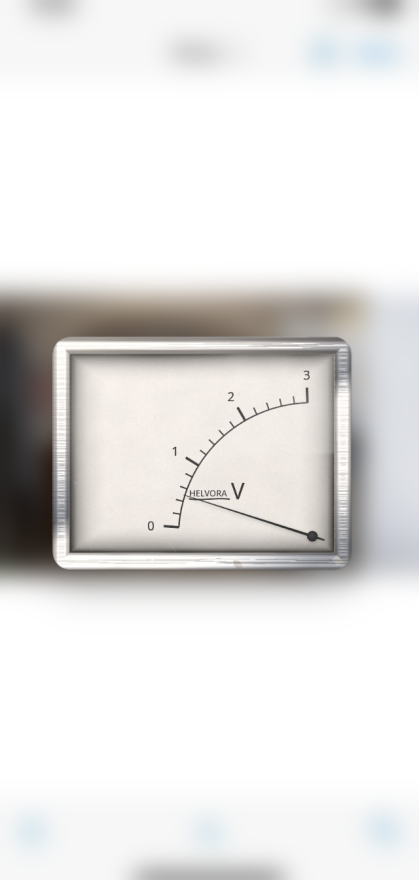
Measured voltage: 0.5,V
